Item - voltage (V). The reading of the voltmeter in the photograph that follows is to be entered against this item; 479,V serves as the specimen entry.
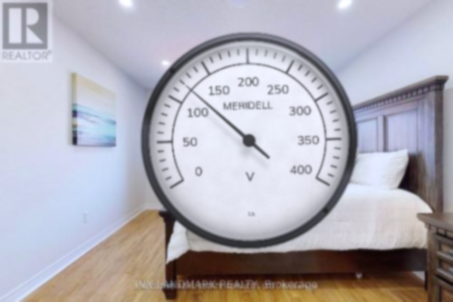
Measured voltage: 120,V
